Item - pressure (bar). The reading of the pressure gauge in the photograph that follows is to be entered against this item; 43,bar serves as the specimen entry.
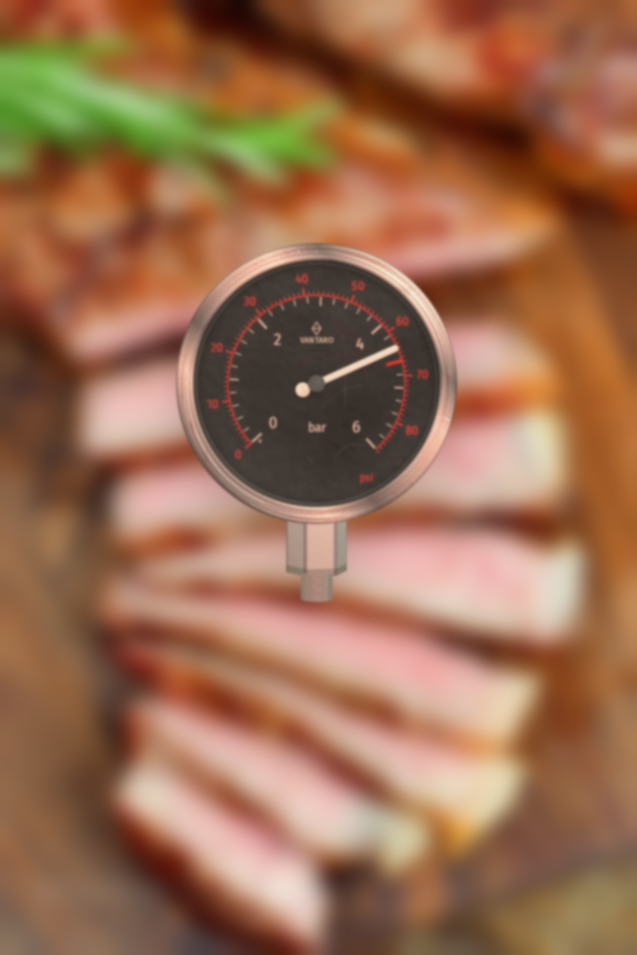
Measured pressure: 4.4,bar
